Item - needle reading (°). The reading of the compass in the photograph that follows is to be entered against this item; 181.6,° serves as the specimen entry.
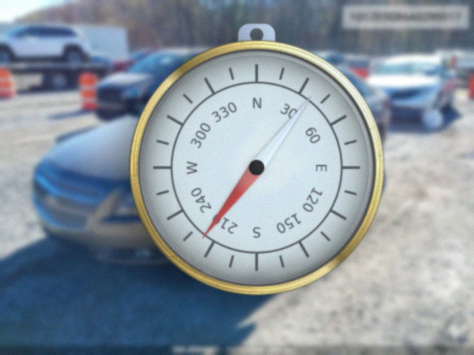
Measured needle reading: 217.5,°
